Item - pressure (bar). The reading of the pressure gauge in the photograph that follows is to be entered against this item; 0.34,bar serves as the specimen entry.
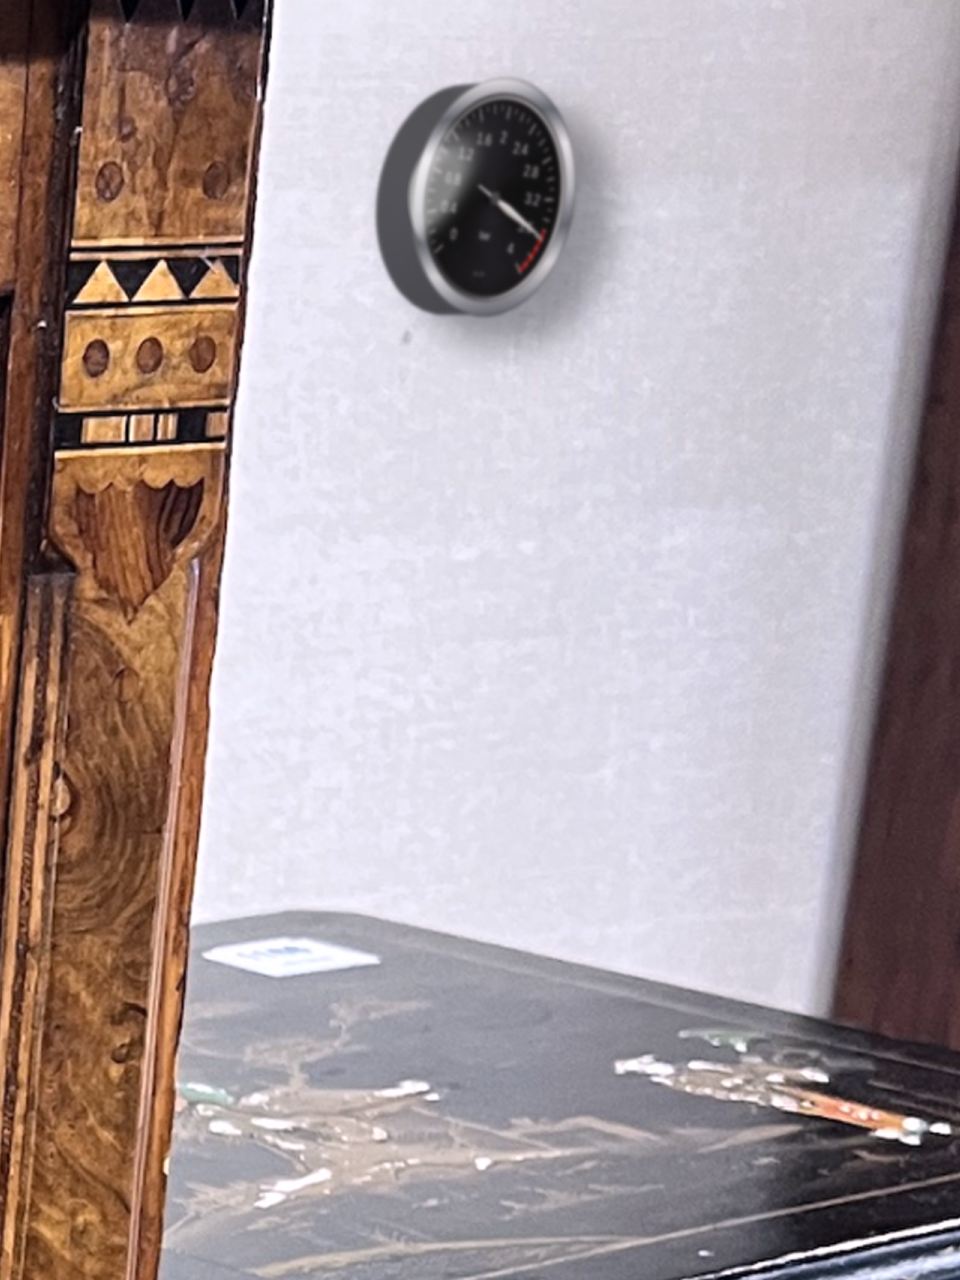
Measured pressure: 3.6,bar
